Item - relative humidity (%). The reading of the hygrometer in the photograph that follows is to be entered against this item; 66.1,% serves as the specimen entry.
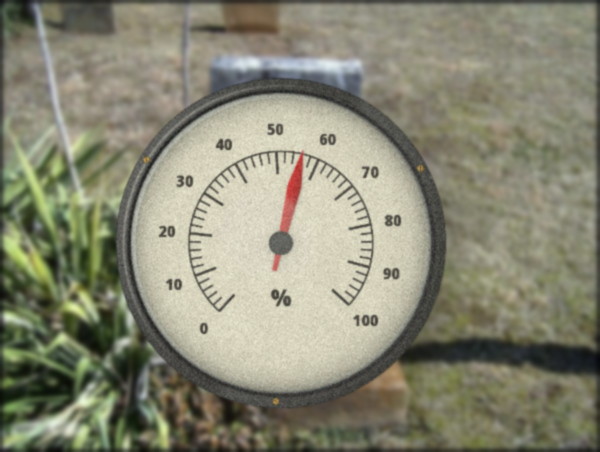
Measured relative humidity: 56,%
